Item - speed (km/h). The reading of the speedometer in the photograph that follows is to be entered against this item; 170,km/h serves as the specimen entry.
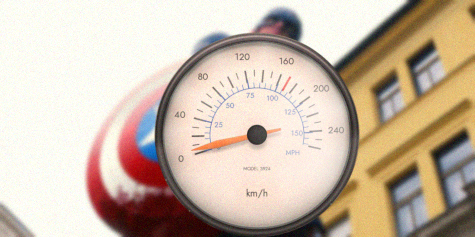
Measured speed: 5,km/h
